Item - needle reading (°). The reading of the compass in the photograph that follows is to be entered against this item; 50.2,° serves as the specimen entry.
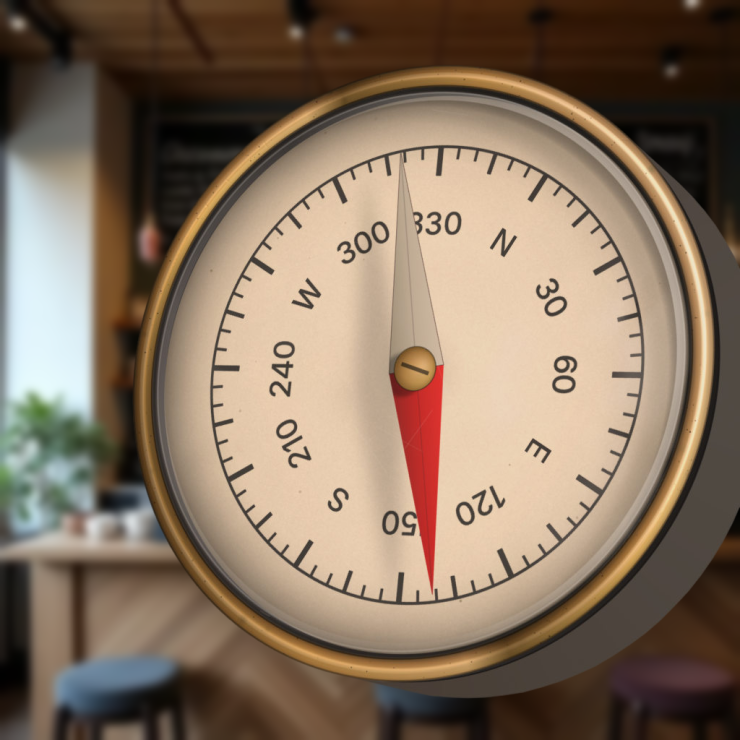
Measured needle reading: 140,°
